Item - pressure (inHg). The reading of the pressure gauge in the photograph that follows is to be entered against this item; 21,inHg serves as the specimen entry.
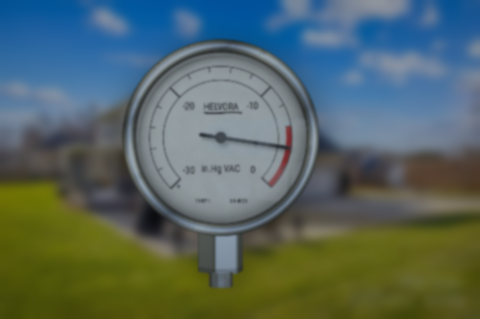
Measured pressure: -4,inHg
